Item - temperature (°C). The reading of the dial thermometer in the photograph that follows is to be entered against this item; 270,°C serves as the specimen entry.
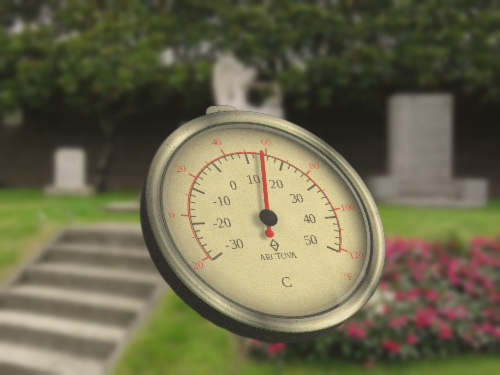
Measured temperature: 14,°C
